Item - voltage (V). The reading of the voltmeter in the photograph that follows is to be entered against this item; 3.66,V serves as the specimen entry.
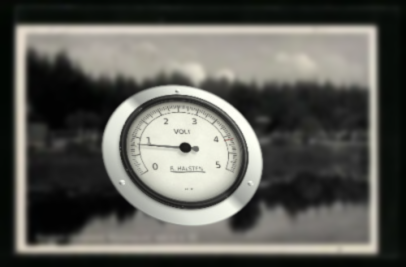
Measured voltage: 0.75,V
